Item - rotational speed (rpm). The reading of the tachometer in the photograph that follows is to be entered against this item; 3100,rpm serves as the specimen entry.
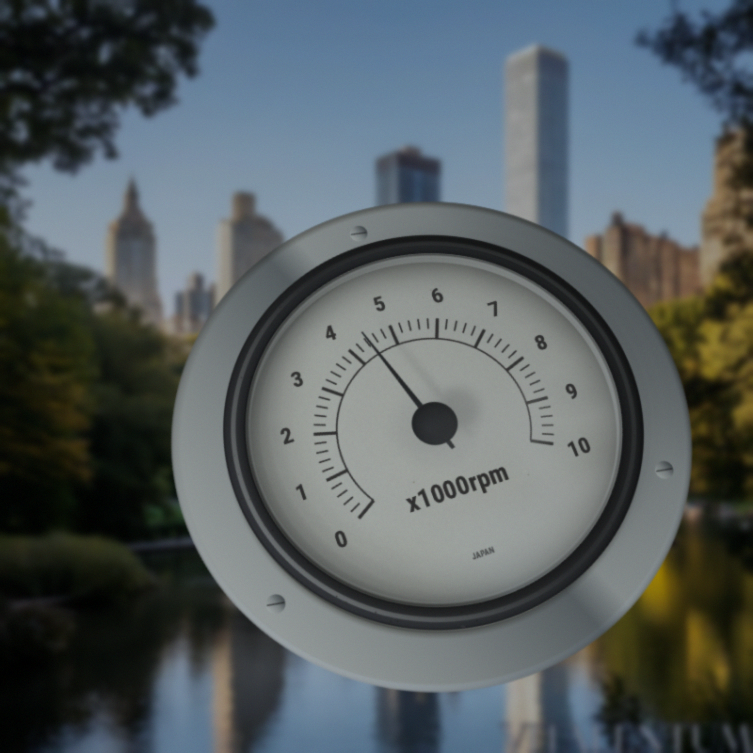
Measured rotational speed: 4400,rpm
